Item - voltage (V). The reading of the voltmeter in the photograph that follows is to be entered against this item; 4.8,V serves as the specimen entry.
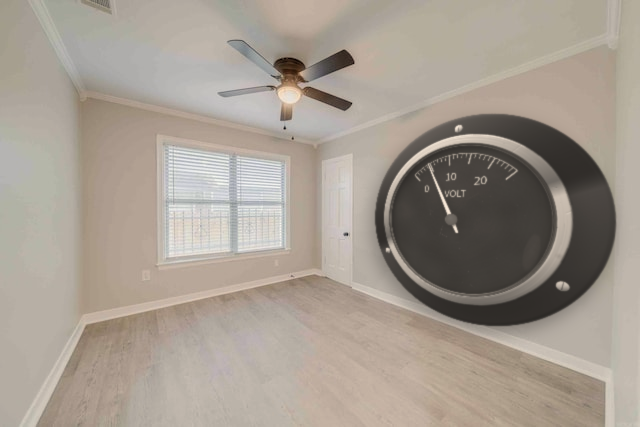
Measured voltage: 5,V
